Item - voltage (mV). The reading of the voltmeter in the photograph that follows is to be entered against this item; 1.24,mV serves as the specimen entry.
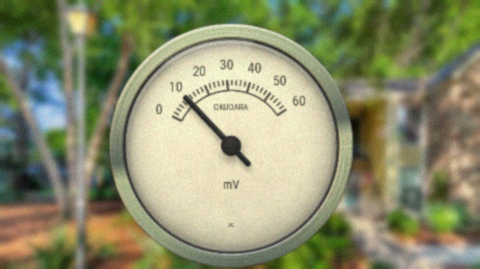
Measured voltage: 10,mV
